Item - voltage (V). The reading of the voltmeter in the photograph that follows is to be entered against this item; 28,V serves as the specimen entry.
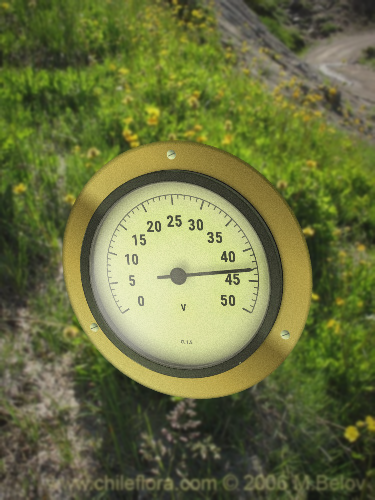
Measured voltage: 43,V
